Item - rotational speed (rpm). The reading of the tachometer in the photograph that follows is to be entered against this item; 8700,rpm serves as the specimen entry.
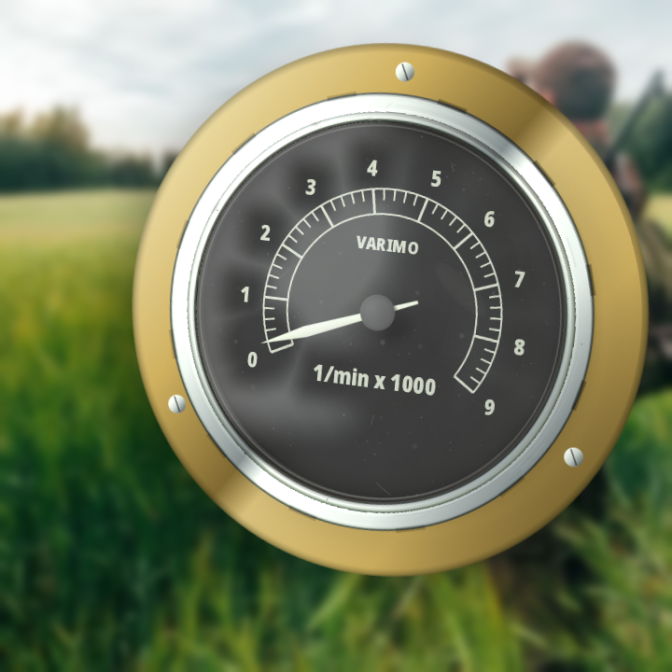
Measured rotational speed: 200,rpm
